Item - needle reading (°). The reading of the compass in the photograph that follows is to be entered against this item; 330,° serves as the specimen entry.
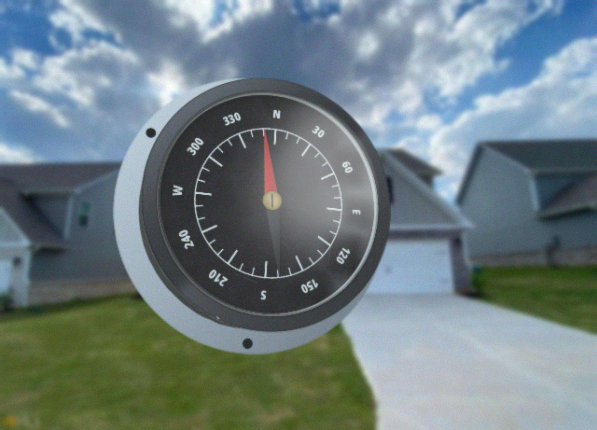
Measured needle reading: 350,°
